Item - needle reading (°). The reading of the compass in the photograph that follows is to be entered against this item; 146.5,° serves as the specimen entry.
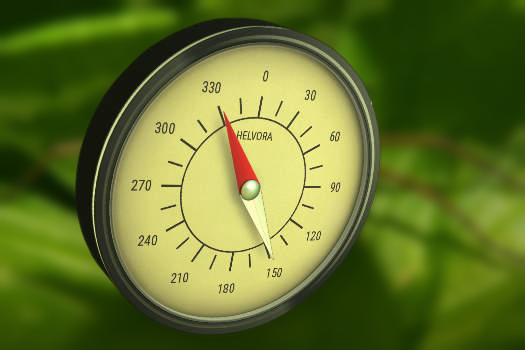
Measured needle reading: 330,°
